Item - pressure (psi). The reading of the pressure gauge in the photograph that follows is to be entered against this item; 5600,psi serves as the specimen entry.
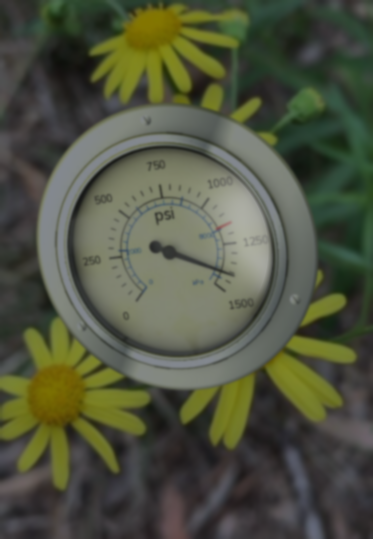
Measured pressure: 1400,psi
